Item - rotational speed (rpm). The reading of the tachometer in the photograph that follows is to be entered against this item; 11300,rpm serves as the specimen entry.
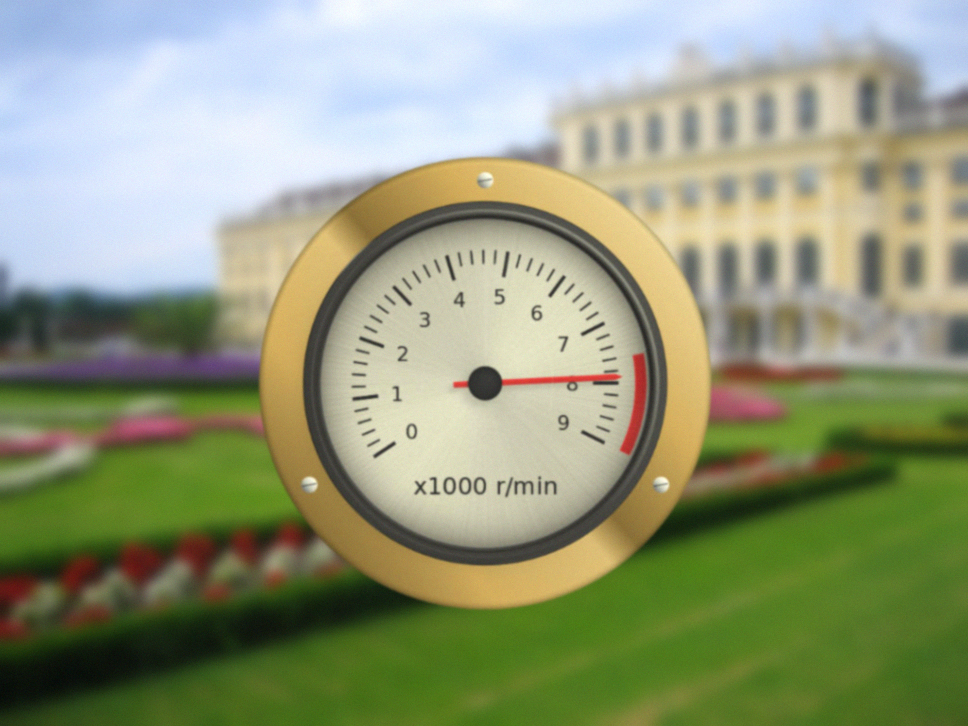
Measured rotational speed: 7900,rpm
